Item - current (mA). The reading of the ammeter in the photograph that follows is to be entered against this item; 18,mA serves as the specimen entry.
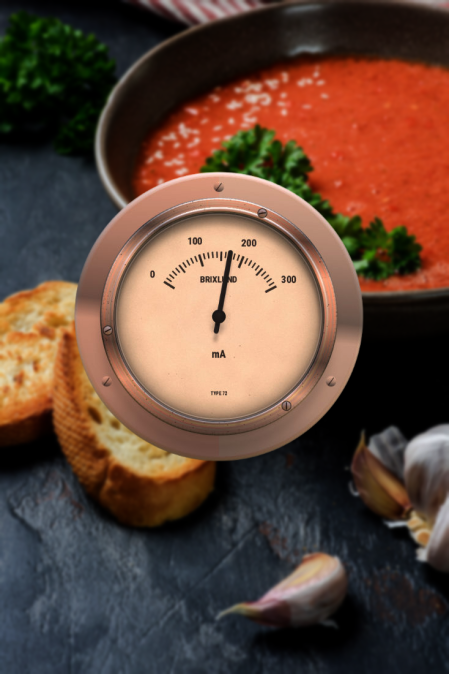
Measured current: 170,mA
